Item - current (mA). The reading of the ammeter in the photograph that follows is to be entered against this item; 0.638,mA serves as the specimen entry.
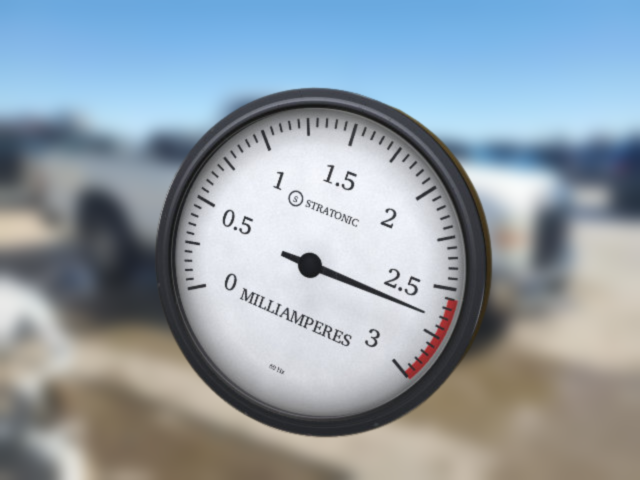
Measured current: 2.65,mA
